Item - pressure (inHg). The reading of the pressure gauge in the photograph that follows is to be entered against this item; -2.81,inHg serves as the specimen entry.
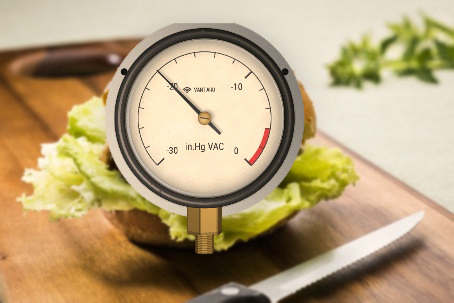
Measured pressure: -20,inHg
